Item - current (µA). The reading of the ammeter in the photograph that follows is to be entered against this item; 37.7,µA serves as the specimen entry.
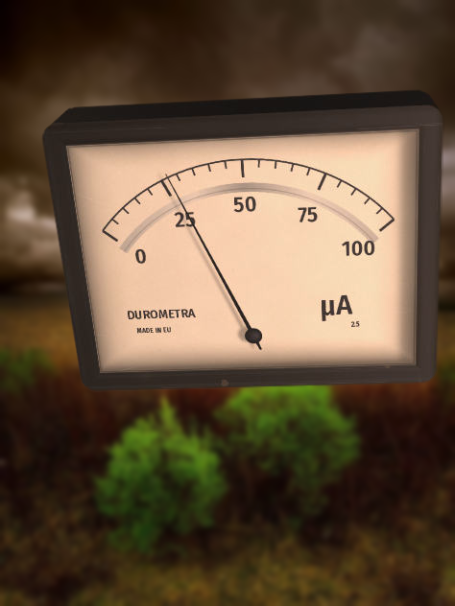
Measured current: 27.5,µA
